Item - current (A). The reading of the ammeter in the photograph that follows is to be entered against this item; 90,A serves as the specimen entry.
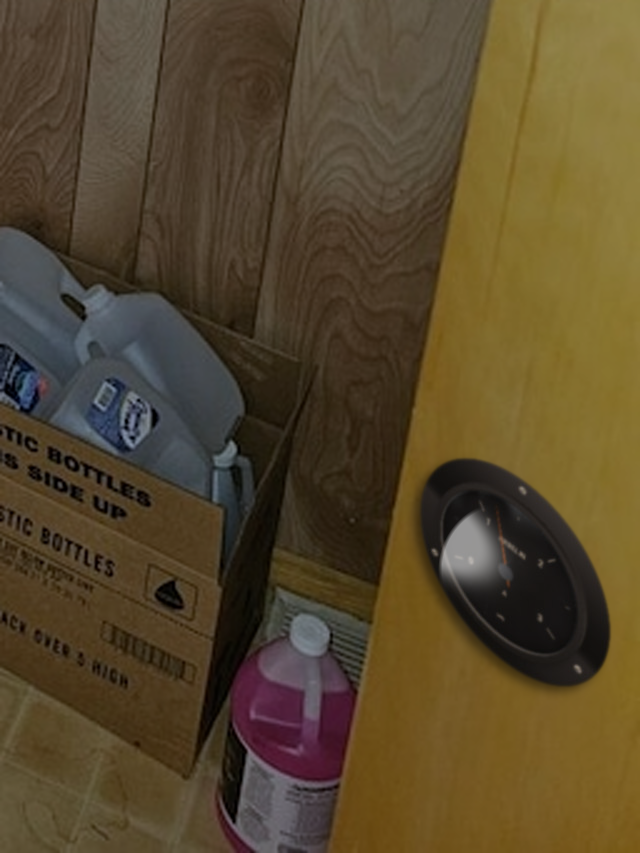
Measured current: 1.25,A
